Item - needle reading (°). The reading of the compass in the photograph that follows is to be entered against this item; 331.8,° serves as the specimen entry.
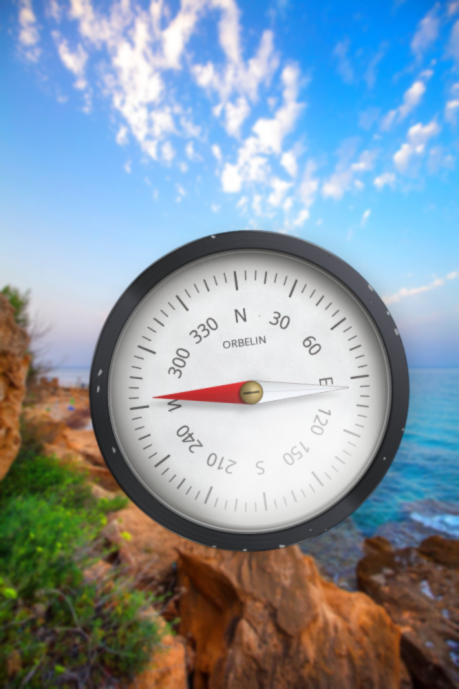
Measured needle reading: 275,°
